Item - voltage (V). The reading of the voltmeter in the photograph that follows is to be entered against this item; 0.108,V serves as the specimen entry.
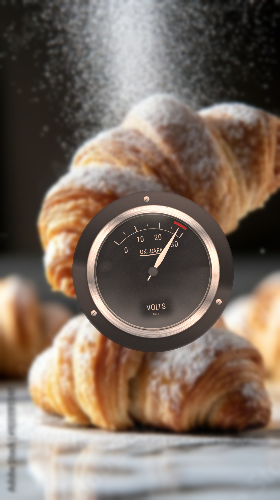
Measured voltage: 27.5,V
